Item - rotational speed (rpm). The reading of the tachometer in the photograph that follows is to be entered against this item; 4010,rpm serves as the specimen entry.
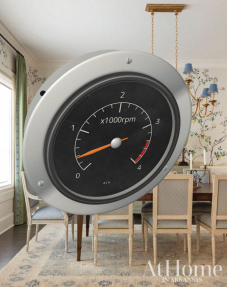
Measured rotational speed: 400,rpm
